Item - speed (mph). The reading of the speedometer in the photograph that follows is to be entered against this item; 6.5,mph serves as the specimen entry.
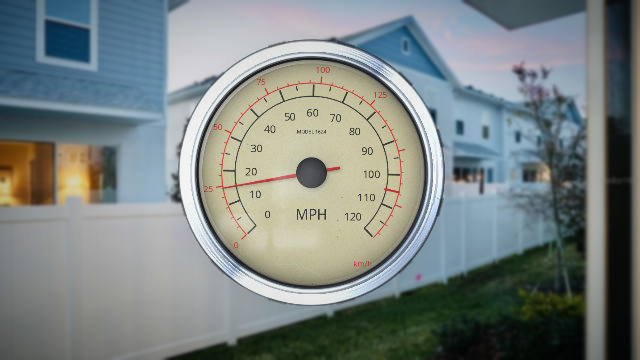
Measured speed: 15,mph
